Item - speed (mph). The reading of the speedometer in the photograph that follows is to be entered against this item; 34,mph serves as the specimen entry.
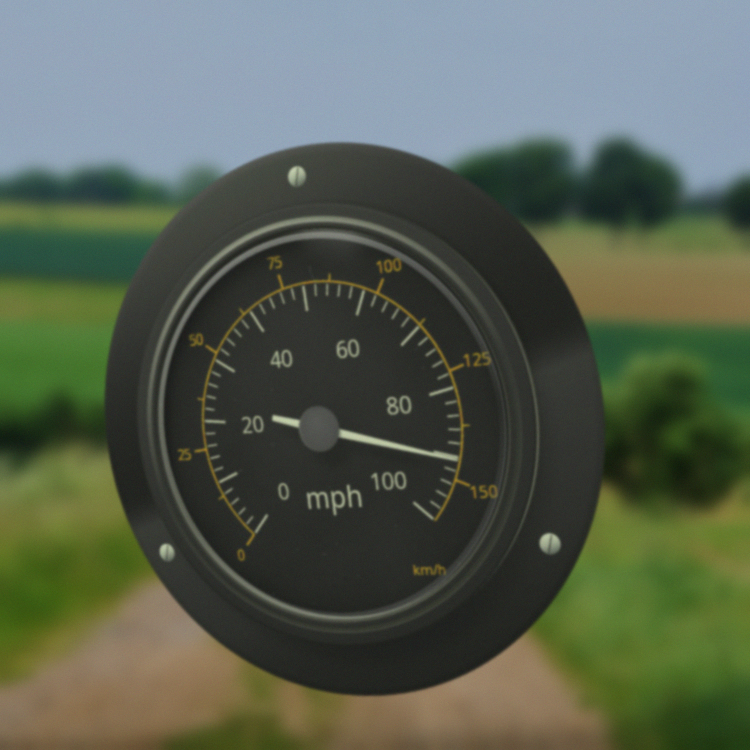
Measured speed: 90,mph
